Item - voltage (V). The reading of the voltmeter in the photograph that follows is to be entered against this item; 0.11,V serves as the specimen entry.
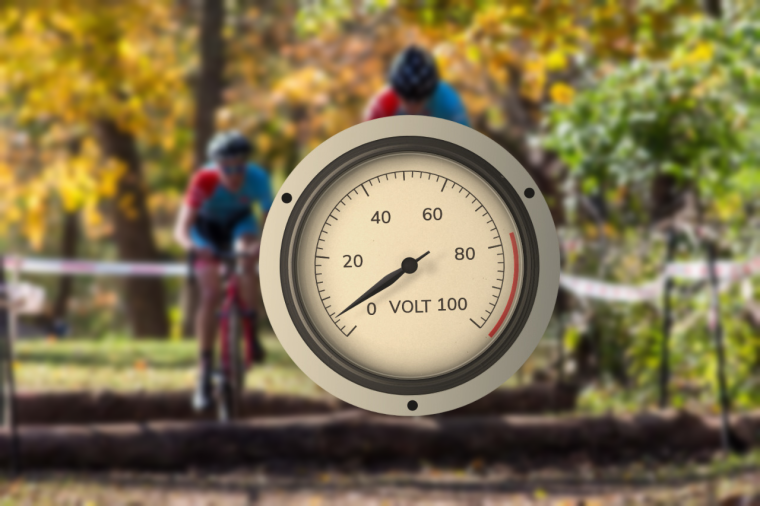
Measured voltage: 5,V
